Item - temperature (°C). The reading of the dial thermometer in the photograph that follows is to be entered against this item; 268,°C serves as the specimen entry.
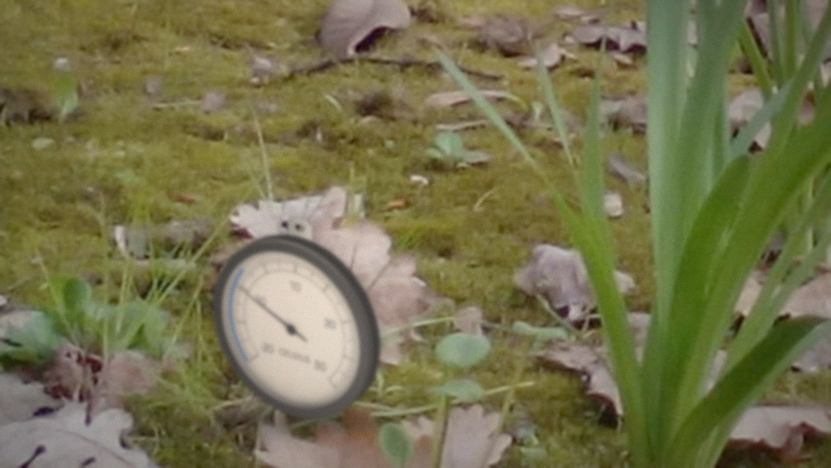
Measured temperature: -10,°C
